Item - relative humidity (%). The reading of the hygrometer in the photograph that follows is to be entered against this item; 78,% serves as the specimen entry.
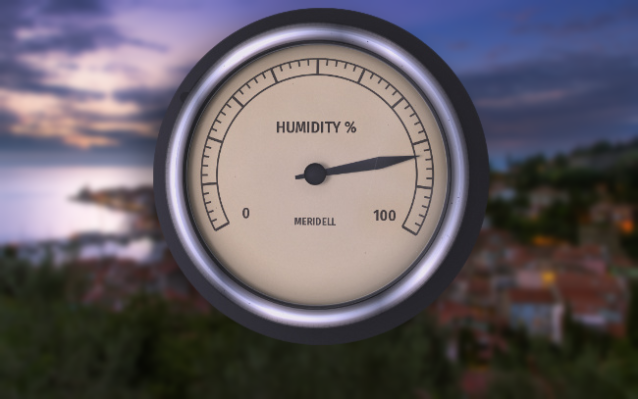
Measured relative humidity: 83,%
